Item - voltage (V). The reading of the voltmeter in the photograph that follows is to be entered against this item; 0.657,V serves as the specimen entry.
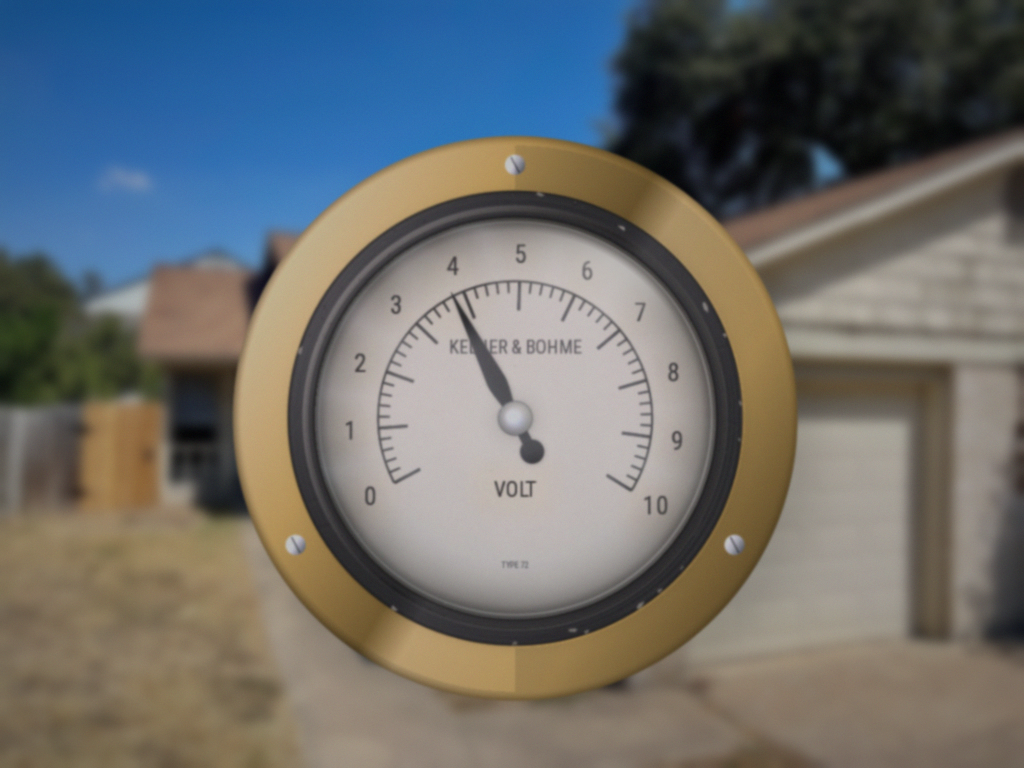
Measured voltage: 3.8,V
